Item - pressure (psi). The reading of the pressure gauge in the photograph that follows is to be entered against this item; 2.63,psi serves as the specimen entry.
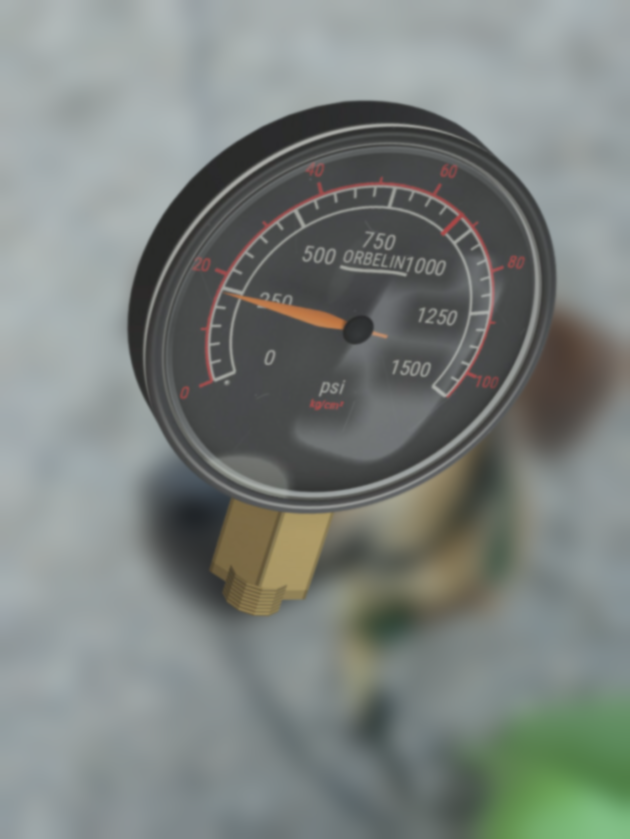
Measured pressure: 250,psi
